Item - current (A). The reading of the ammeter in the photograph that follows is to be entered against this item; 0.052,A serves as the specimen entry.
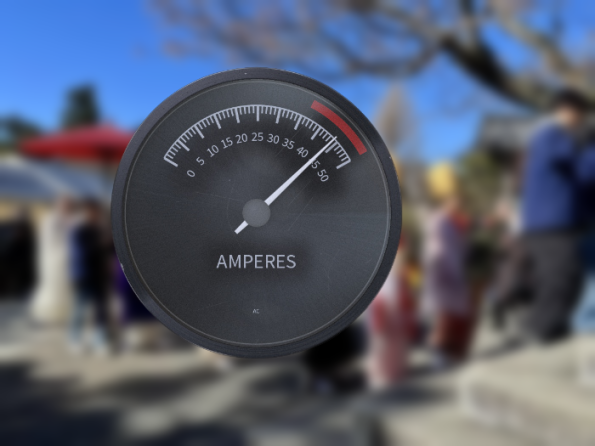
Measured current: 44,A
